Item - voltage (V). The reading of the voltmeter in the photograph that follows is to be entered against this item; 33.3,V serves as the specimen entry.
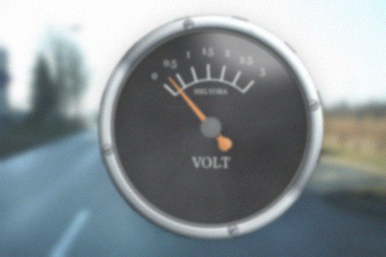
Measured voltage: 0.25,V
